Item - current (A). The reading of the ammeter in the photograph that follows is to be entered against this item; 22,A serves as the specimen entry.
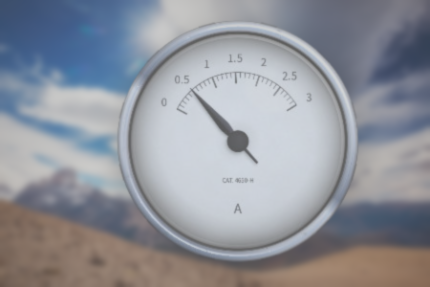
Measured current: 0.5,A
